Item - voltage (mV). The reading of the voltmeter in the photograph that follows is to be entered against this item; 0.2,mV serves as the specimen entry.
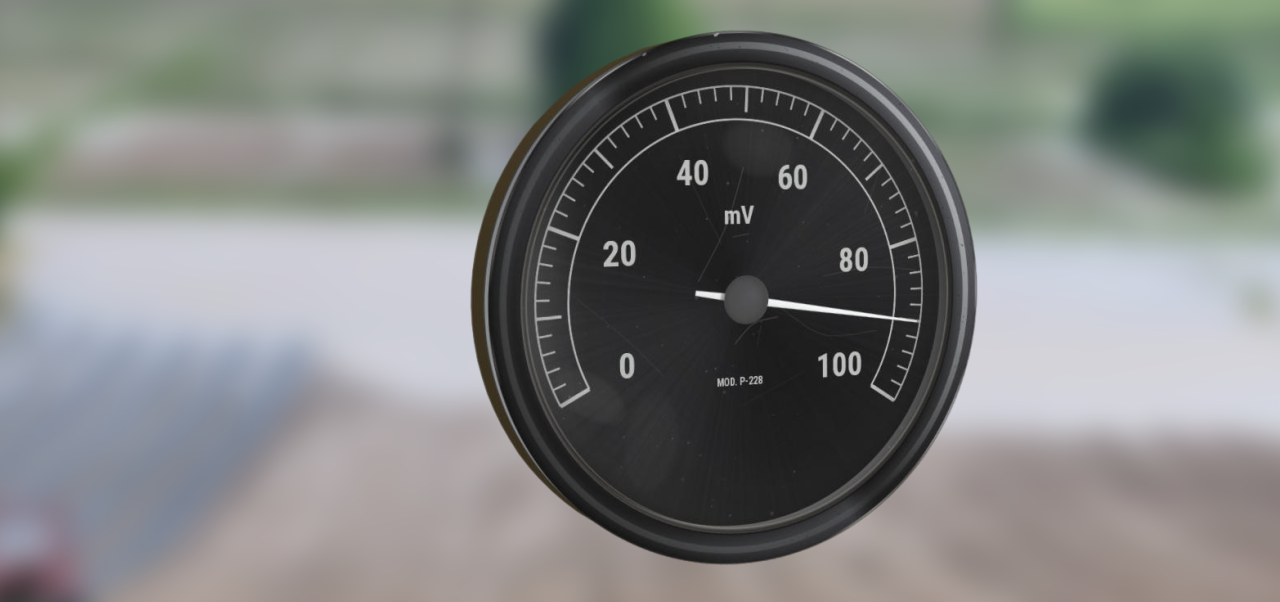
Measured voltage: 90,mV
